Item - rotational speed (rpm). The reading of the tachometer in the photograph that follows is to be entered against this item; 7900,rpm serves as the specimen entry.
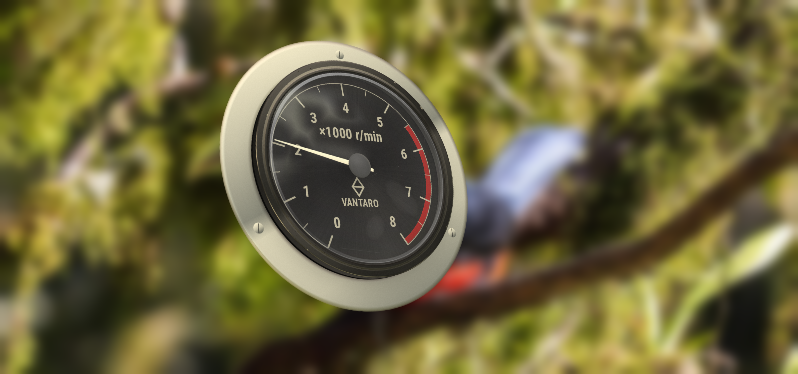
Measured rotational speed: 2000,rpm
